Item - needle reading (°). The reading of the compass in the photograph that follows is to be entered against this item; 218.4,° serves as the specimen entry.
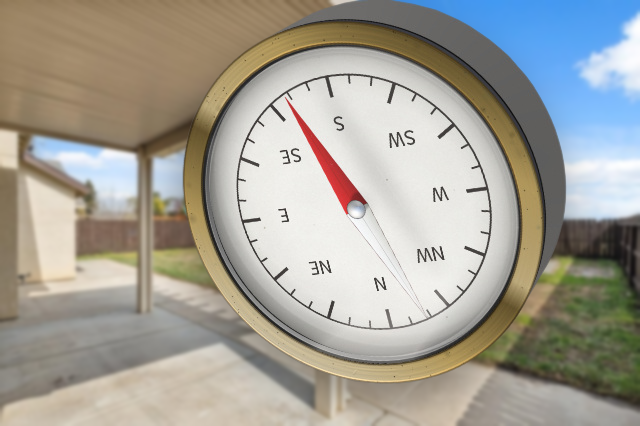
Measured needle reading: 160,°
